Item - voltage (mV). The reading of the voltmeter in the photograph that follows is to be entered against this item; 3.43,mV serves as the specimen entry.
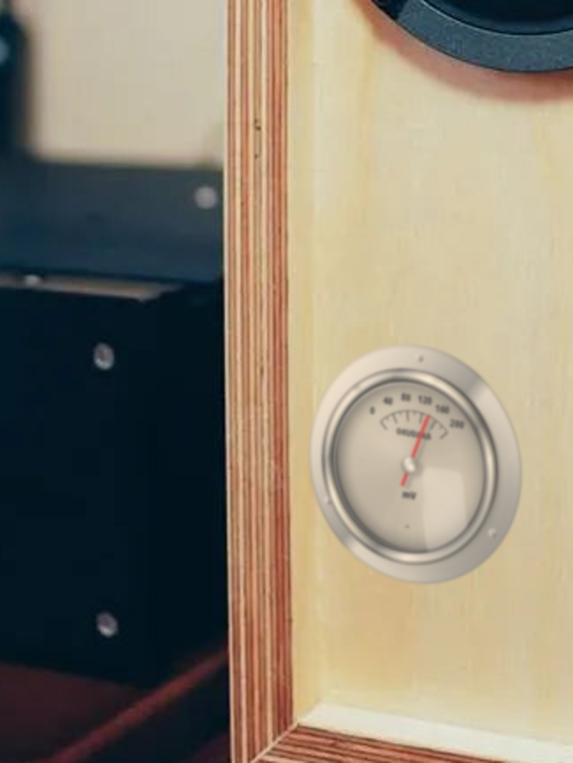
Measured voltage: 140,mV
